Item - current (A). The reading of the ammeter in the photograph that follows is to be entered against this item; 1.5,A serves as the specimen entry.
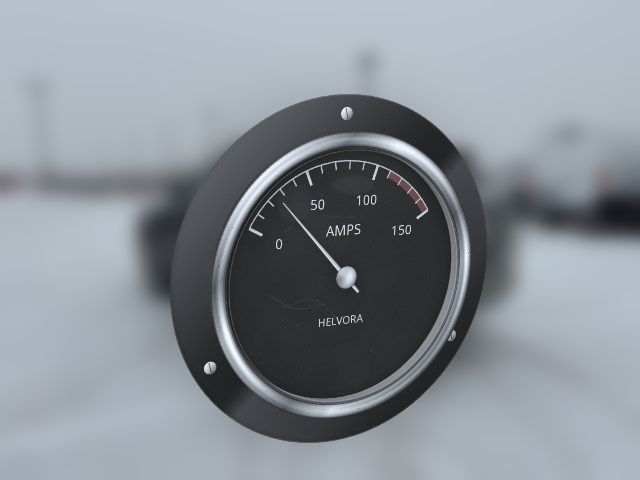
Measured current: 25,A
